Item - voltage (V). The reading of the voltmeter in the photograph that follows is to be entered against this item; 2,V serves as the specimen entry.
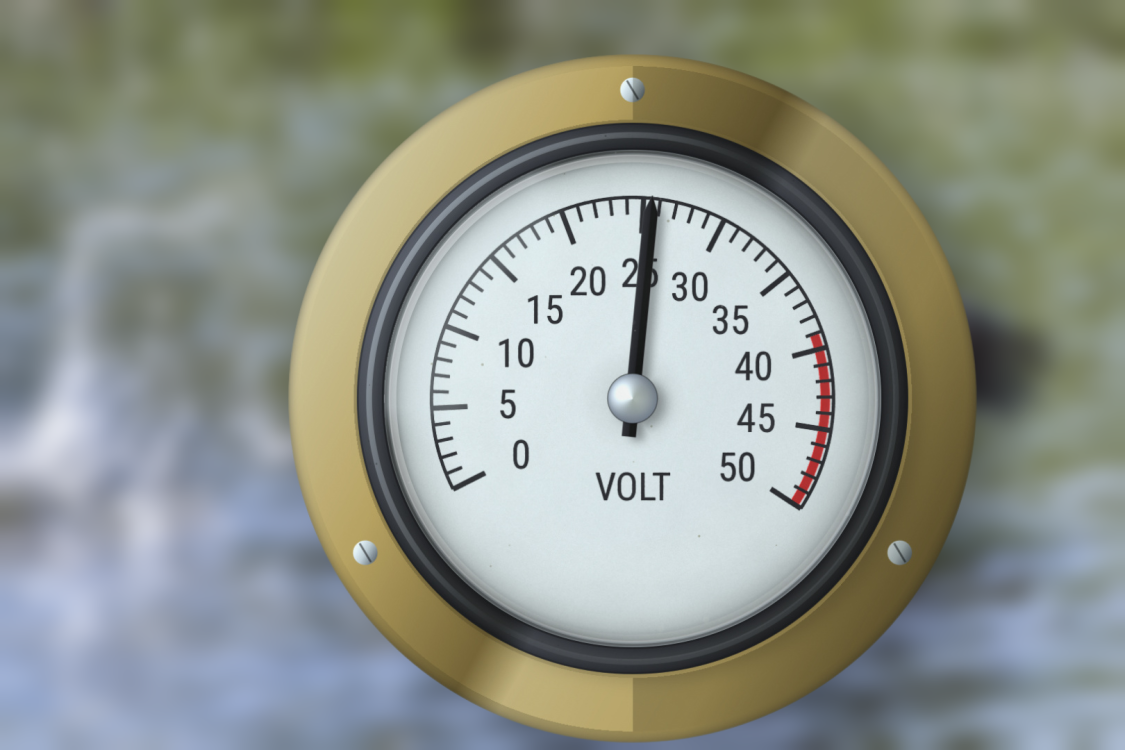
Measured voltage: 25.5,V
